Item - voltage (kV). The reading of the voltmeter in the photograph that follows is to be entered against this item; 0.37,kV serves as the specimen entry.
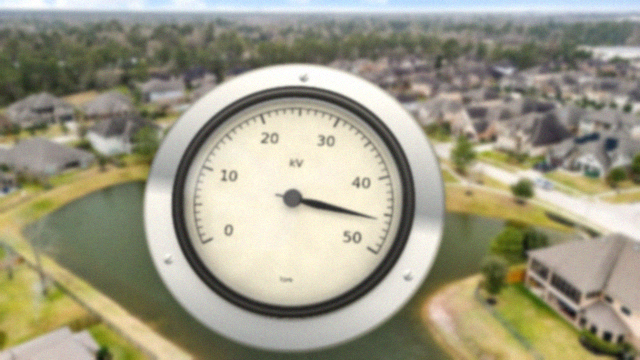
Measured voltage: 46,kV
